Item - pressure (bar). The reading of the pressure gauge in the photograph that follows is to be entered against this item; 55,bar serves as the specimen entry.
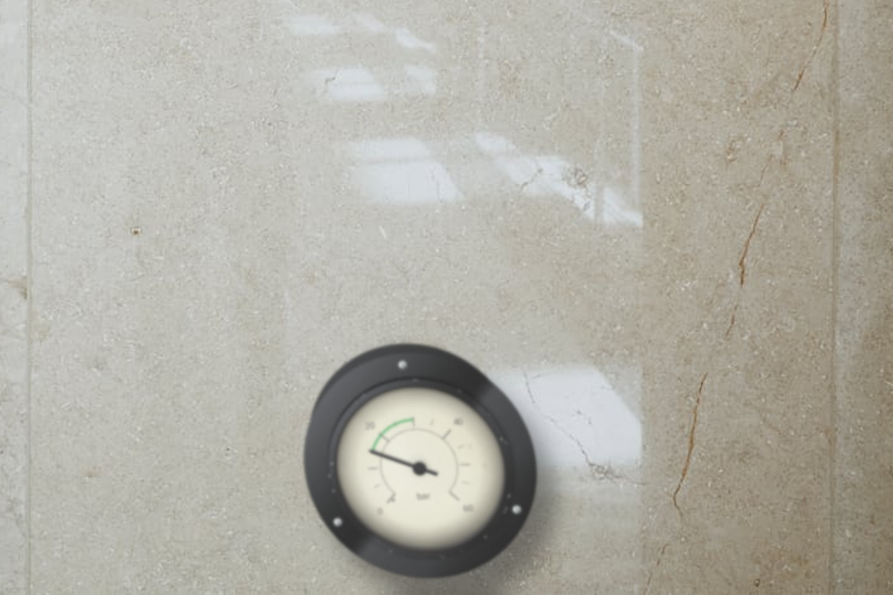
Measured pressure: 15,bar
